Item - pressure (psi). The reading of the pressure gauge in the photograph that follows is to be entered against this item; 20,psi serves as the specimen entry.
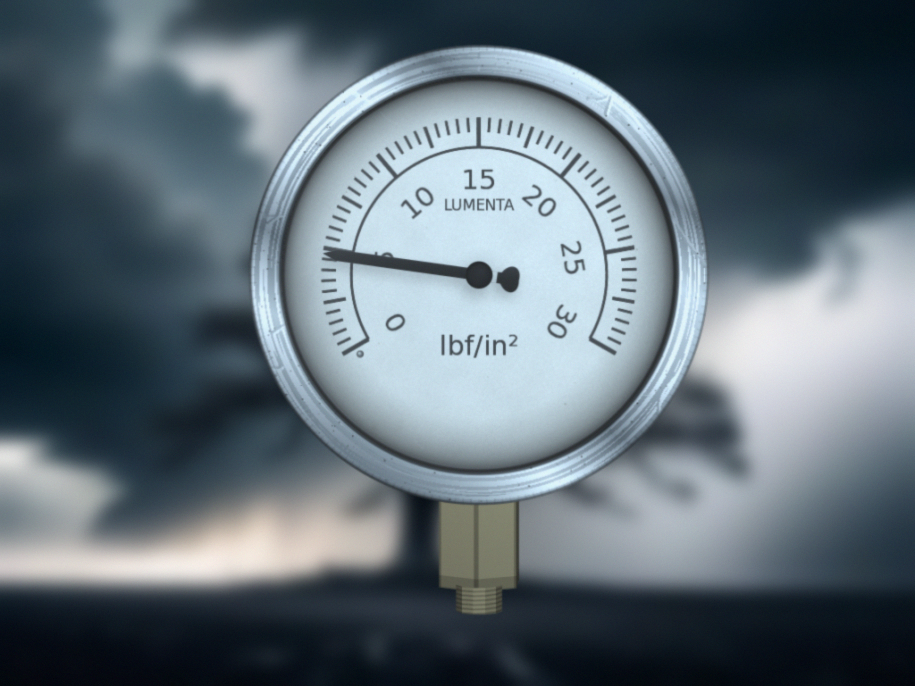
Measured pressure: 4.75,psi
